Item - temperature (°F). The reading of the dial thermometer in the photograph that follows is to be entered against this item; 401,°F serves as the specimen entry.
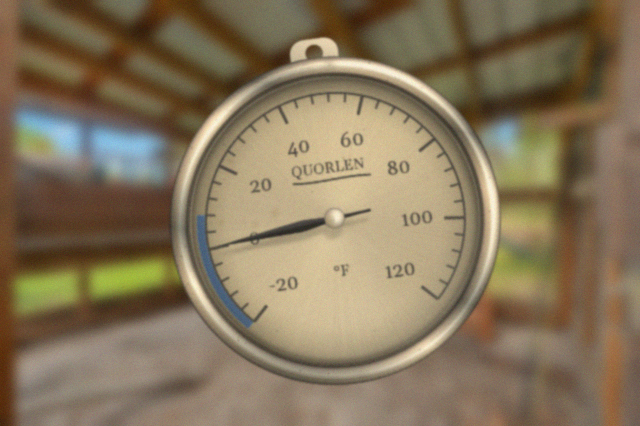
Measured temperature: 0,°F
